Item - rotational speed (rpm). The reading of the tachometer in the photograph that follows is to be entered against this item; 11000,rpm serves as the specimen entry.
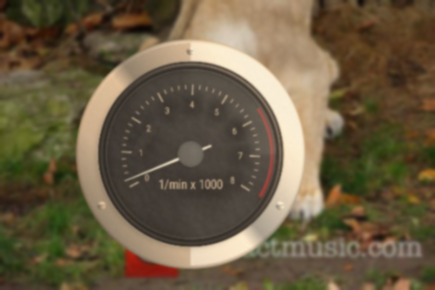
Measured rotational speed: 200,rpm
